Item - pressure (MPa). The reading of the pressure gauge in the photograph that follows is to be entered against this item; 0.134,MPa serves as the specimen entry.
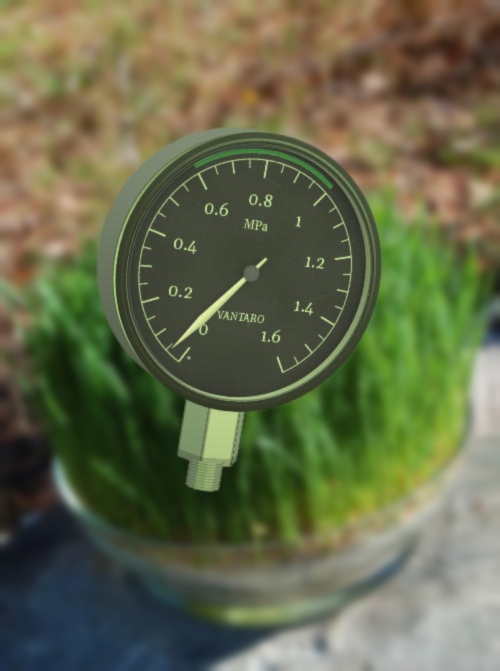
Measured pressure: 0.05,MPa
